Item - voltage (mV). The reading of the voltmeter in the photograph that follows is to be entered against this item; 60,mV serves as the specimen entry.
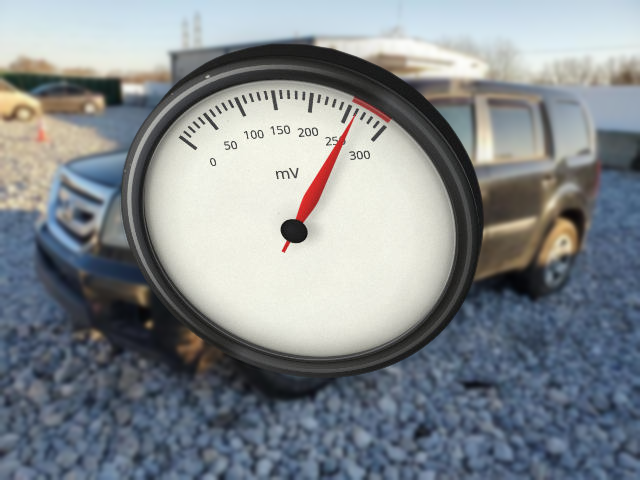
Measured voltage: 260,mV
